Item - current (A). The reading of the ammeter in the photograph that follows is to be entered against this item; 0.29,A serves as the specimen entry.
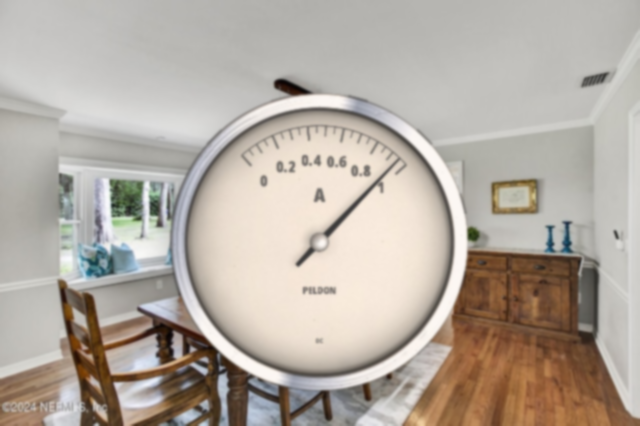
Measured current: 0.95,A
